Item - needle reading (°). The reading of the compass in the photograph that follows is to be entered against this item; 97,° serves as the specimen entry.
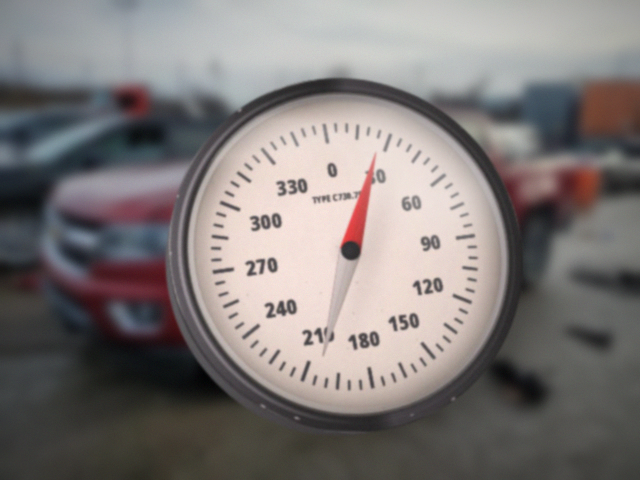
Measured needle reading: 25,°
